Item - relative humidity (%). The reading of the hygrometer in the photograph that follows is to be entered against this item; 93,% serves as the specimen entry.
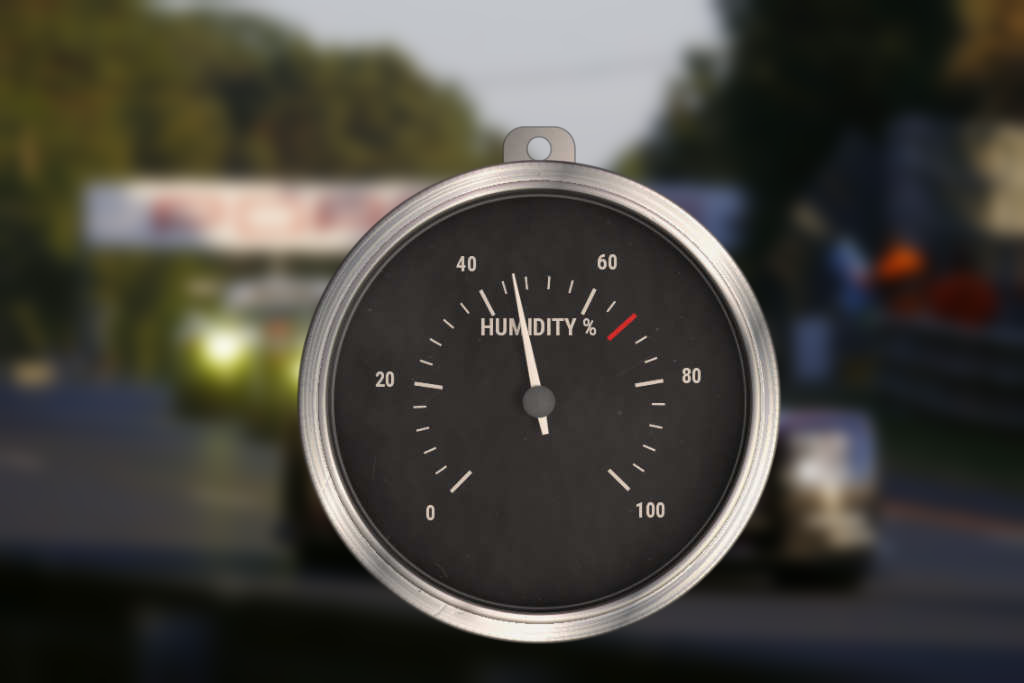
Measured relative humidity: 46,%
